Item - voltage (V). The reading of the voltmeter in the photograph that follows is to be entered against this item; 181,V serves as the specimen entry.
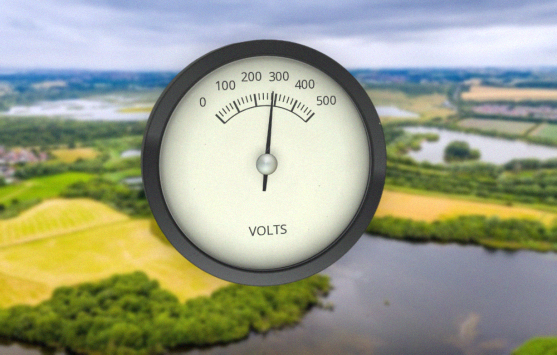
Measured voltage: 280,V
